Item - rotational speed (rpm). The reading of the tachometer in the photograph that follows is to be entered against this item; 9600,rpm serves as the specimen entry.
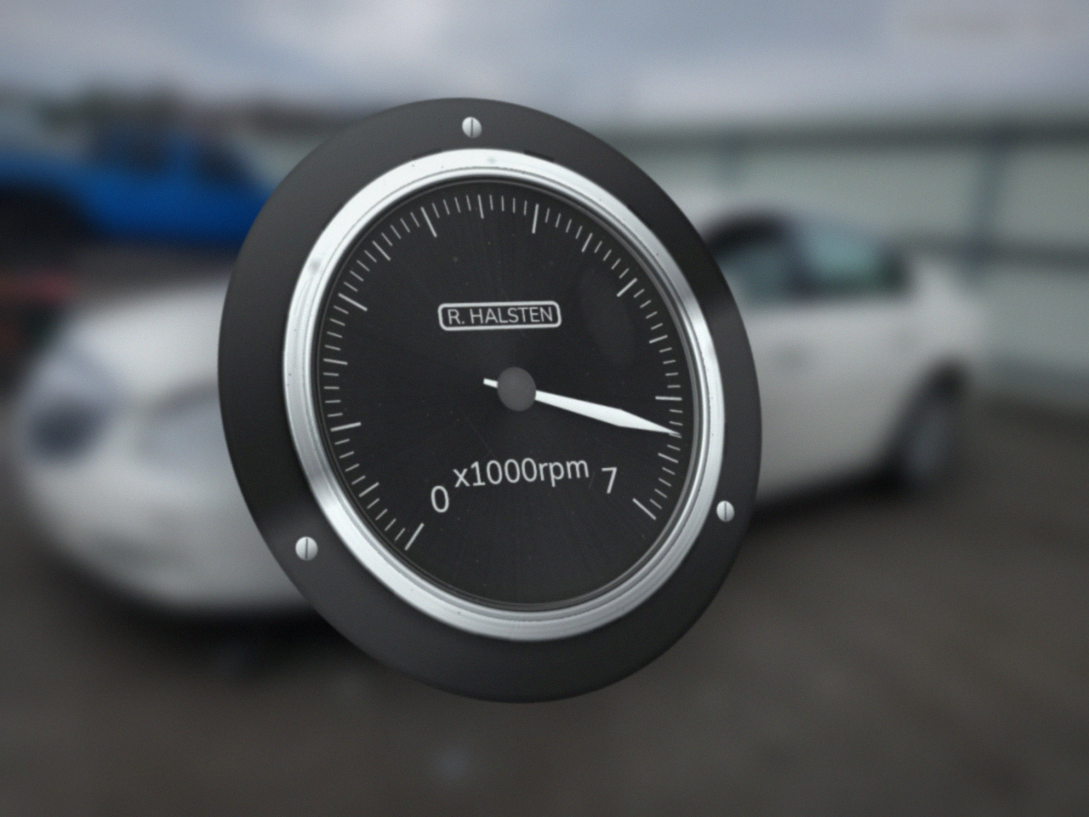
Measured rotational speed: 6300,rpm
